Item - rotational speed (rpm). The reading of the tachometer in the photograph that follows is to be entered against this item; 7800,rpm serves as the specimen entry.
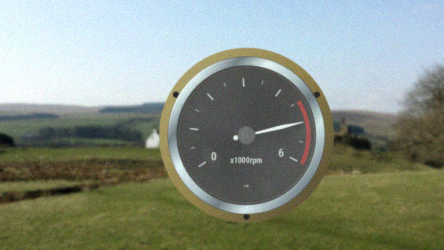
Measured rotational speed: 5000,rpm
